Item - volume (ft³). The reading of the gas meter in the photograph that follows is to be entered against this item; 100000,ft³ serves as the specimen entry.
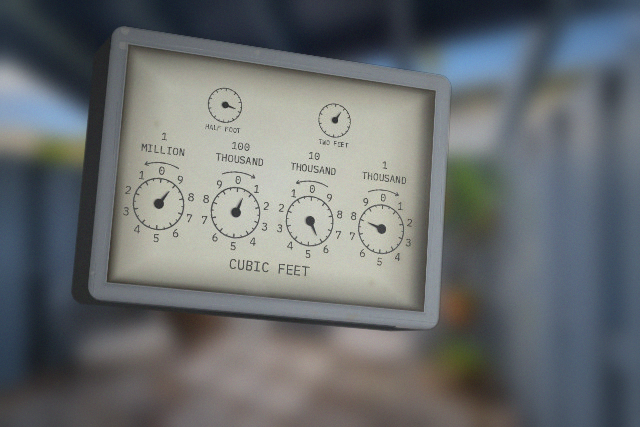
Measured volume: 905800,ft³
